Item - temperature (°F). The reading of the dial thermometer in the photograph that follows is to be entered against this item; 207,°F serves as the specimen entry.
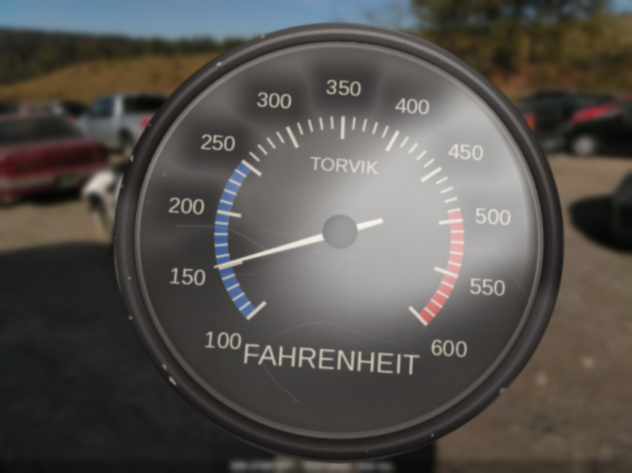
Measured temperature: 150,°F
